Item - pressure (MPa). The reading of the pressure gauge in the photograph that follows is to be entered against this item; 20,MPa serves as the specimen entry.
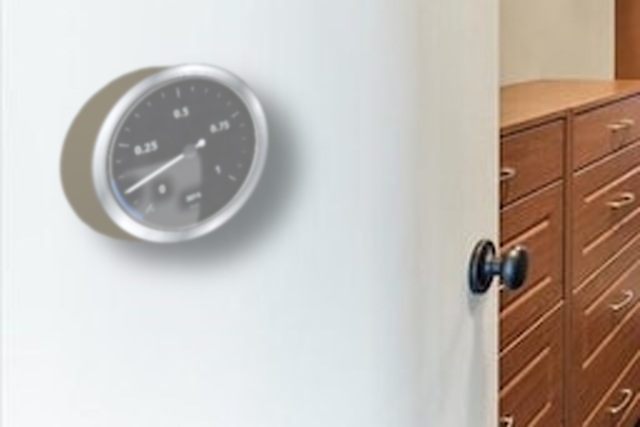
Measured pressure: 0.1,MPa
